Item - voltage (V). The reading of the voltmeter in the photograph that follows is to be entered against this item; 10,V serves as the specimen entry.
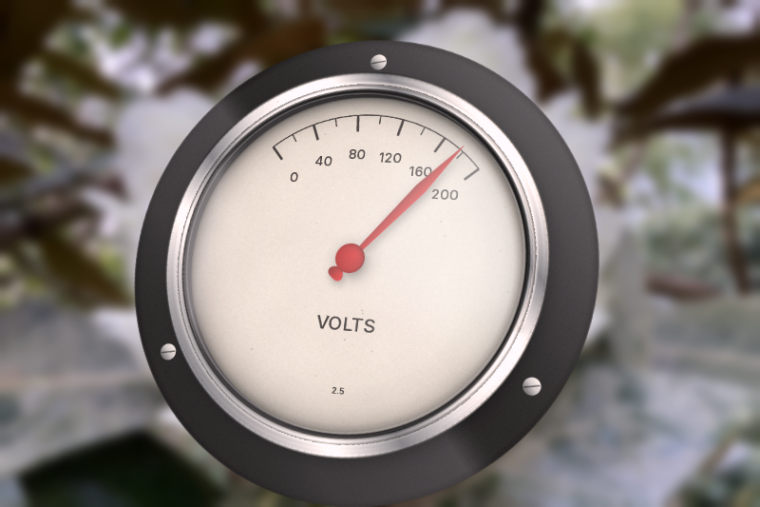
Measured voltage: 180,V
